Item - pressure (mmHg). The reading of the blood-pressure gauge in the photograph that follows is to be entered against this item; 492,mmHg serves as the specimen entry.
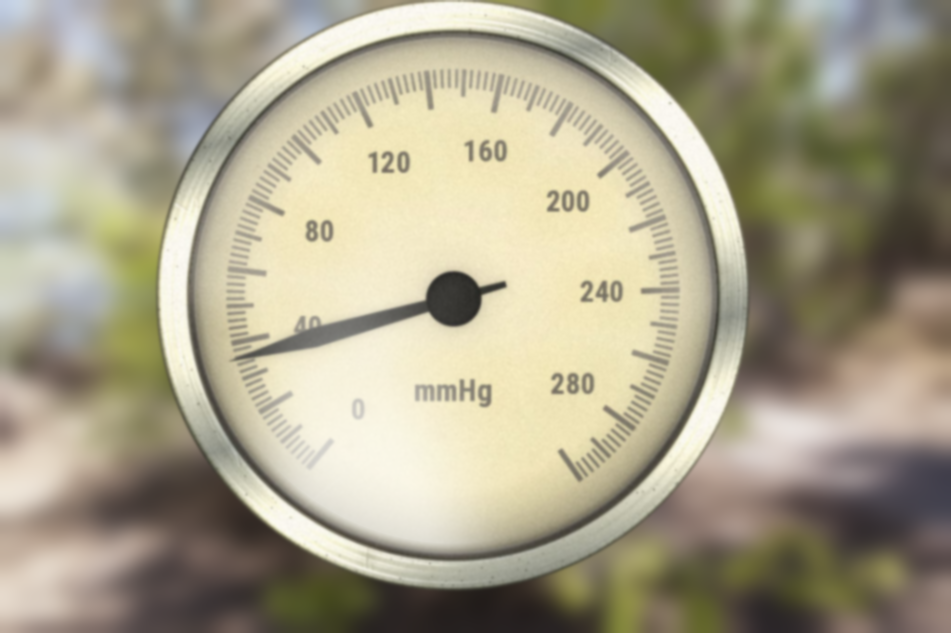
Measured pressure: 36,mmHg
